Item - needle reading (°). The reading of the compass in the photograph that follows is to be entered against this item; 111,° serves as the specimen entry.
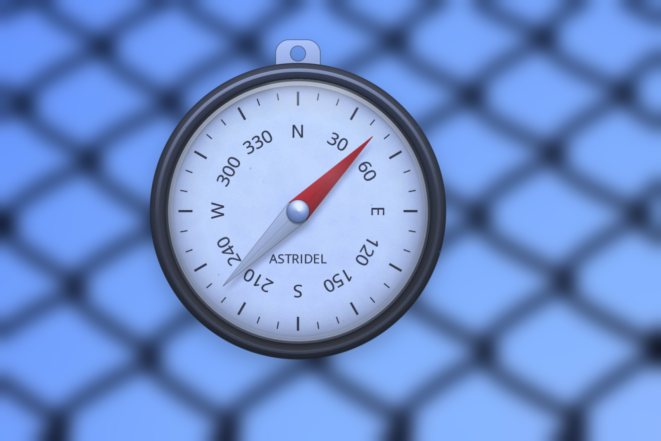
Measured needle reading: 45,°
